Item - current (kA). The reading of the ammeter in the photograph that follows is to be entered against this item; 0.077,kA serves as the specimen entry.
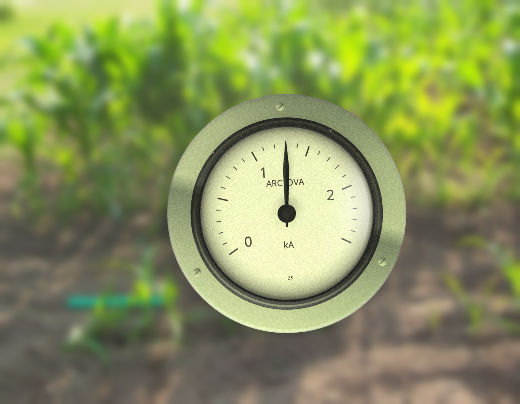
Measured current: 1.3,kA
